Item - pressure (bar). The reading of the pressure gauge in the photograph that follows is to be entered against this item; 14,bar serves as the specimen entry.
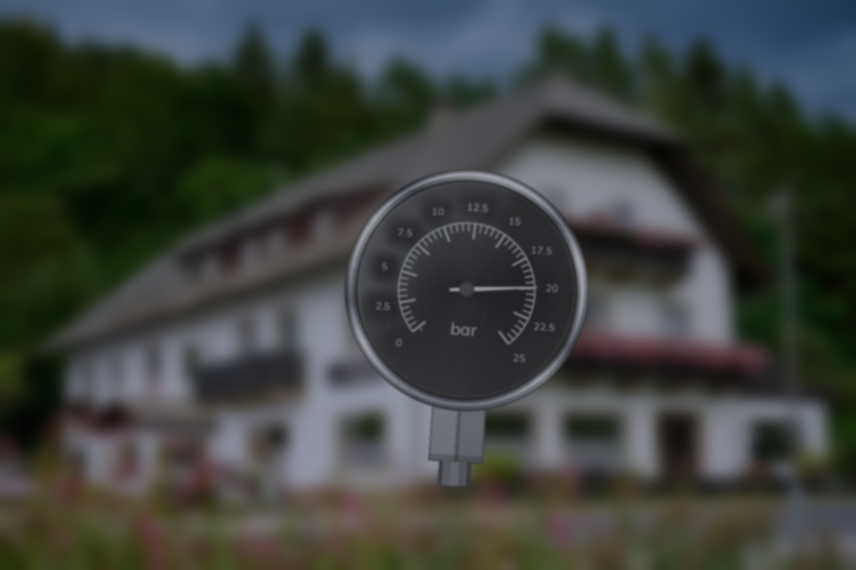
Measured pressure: 20,bar
